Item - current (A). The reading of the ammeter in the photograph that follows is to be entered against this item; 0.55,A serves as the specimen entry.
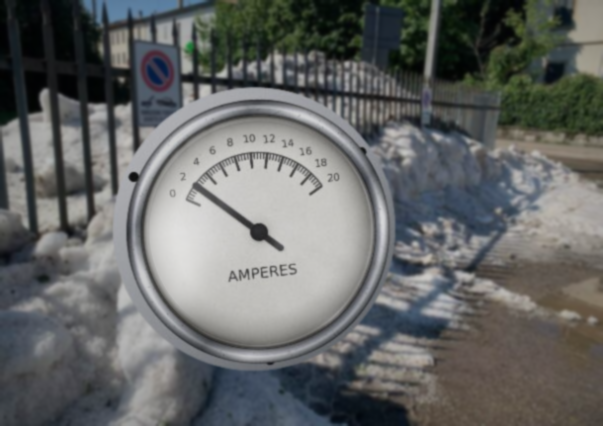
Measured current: 2,A
